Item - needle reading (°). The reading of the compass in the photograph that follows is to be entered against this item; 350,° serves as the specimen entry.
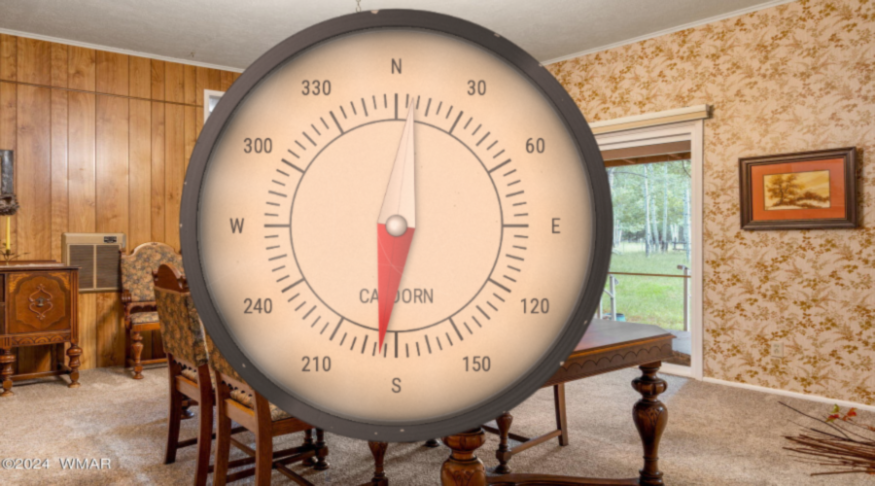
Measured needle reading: 187.5,°
